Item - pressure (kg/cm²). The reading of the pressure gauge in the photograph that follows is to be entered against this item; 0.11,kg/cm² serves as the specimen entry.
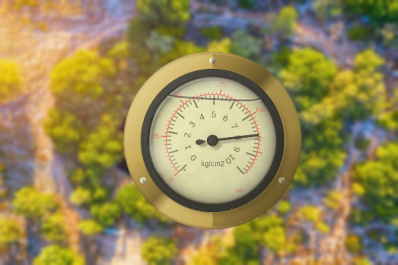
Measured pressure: 8,kg/cm²
